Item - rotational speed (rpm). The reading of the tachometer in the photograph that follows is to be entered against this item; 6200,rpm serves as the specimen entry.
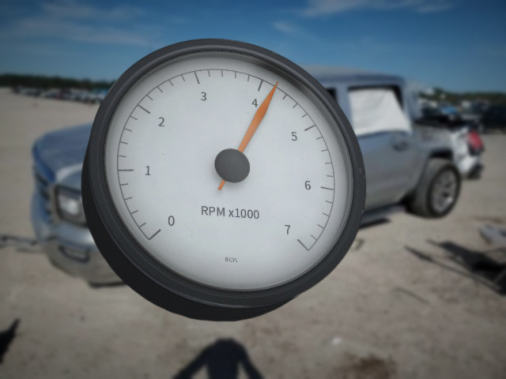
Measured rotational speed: 4200,rpm
